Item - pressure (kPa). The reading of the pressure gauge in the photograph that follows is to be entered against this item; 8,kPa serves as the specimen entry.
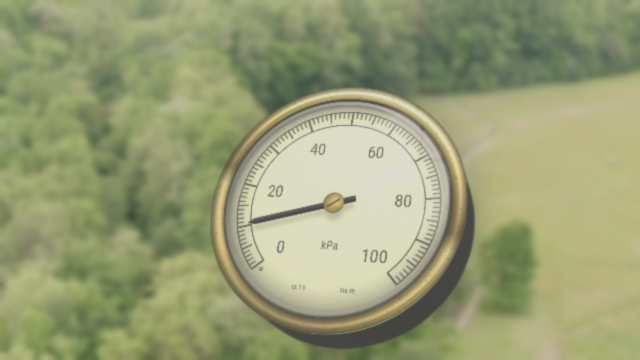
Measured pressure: 10,kPa
